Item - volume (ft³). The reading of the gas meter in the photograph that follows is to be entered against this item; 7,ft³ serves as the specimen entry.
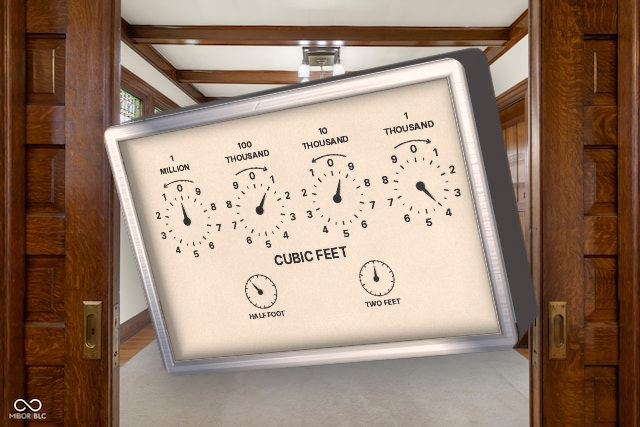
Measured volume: 9400,ft³
